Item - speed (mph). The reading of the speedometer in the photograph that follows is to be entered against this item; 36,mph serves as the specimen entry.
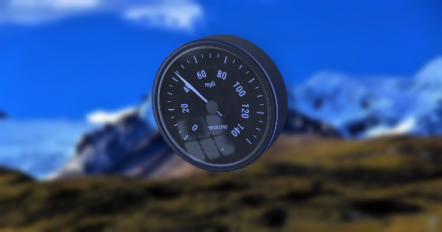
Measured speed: 45,mph
